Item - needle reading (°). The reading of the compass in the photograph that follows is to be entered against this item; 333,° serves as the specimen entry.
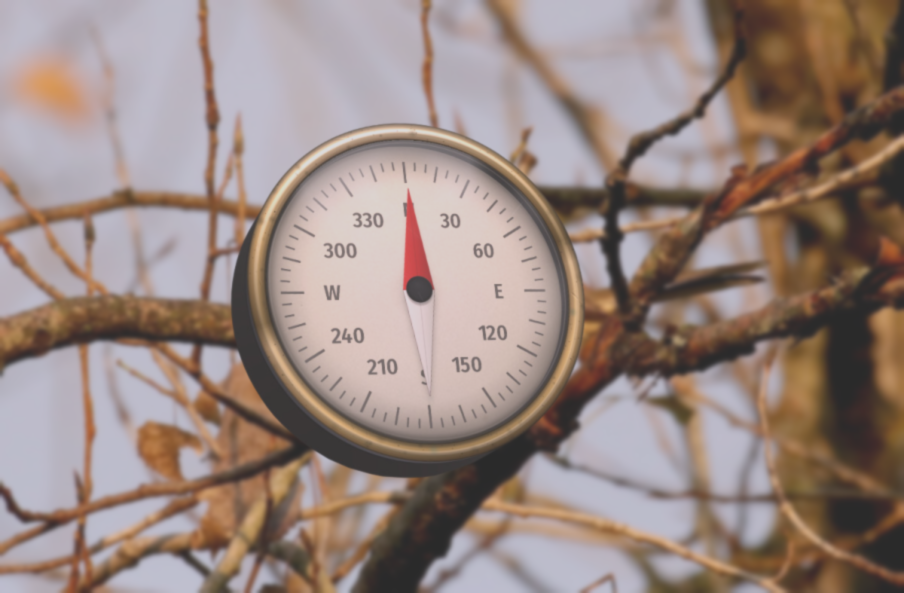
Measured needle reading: 0,°
